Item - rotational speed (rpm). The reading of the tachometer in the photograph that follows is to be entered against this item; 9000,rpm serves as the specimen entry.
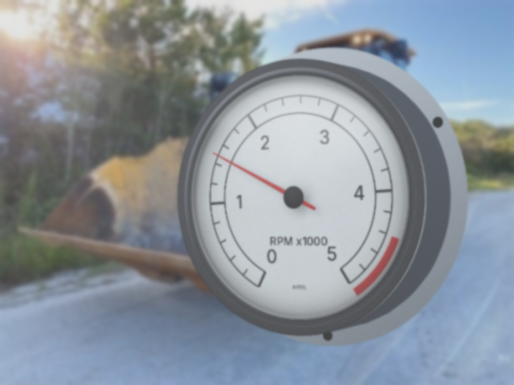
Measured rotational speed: 1500,rpm
